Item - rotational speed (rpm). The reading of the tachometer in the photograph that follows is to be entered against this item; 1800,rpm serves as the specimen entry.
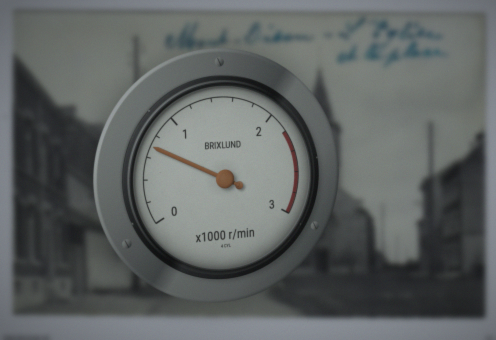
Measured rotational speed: 700,rpm
